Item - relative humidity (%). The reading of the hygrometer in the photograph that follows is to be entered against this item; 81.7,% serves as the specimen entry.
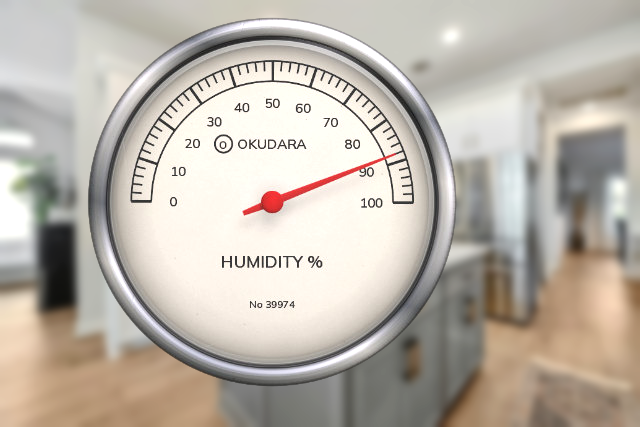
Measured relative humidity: 88,%
